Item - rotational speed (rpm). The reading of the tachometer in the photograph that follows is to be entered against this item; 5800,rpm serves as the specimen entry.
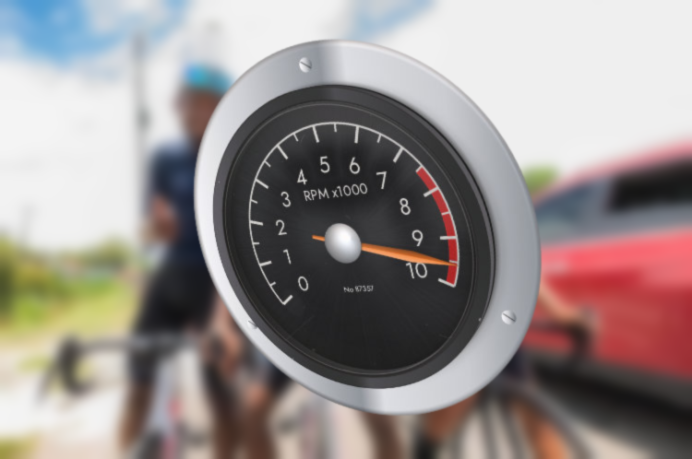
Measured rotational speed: 9500,rpm
